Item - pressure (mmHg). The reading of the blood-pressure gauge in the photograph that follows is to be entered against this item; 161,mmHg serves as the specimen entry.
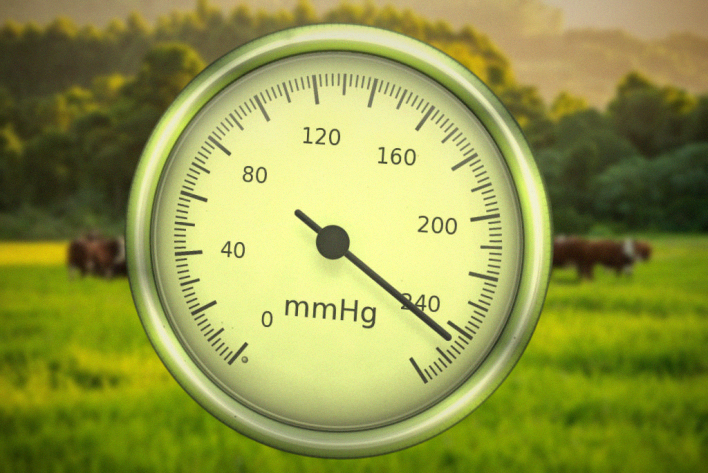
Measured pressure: 244,mmHg
